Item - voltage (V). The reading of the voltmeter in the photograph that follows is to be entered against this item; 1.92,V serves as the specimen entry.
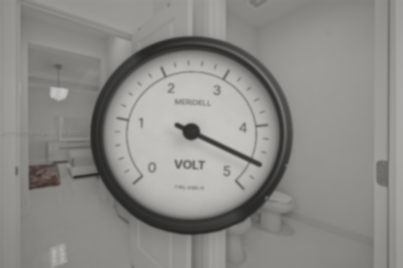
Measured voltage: 4.6,V
